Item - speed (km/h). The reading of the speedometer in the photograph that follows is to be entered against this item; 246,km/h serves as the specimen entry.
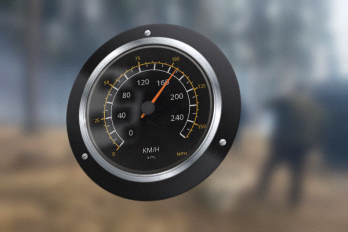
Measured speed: 170,km/h
